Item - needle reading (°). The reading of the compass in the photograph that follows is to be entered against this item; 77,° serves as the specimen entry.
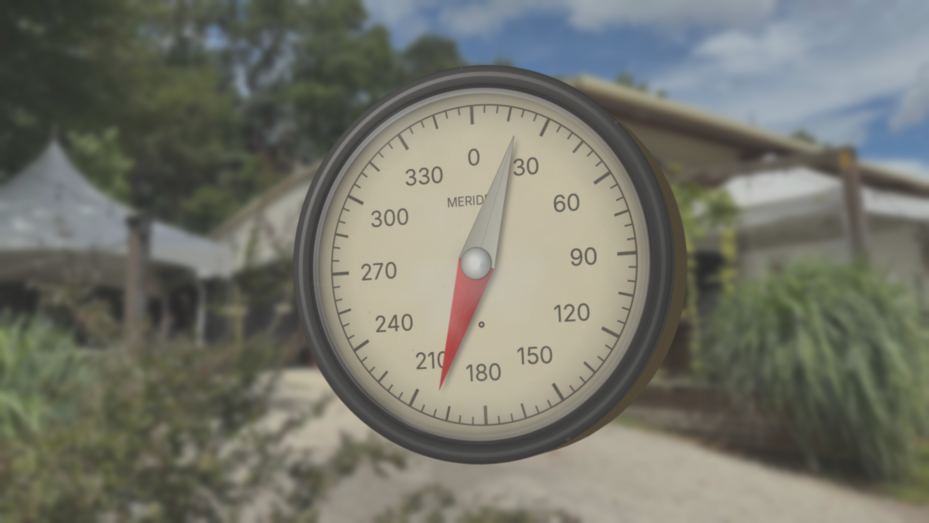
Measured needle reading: 200,°
